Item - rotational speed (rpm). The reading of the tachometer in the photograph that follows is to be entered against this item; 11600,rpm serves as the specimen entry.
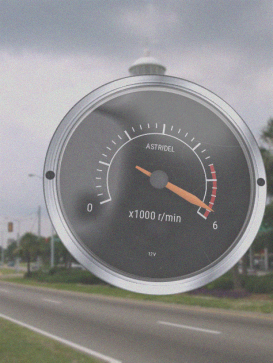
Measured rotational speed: 5800,rpm
